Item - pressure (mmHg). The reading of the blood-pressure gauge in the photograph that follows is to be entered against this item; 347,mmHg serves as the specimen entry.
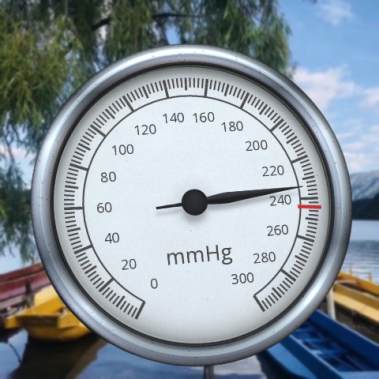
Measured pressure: 234,mmHg
